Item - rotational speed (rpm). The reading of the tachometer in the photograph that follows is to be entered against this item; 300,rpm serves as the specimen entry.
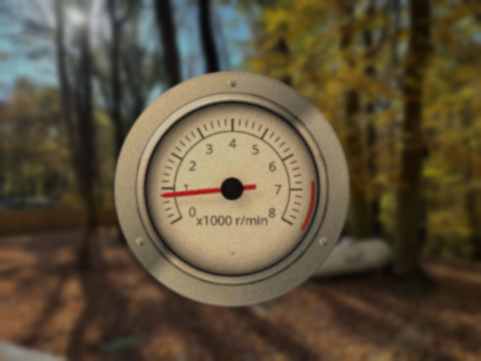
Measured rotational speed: 800,rpm
